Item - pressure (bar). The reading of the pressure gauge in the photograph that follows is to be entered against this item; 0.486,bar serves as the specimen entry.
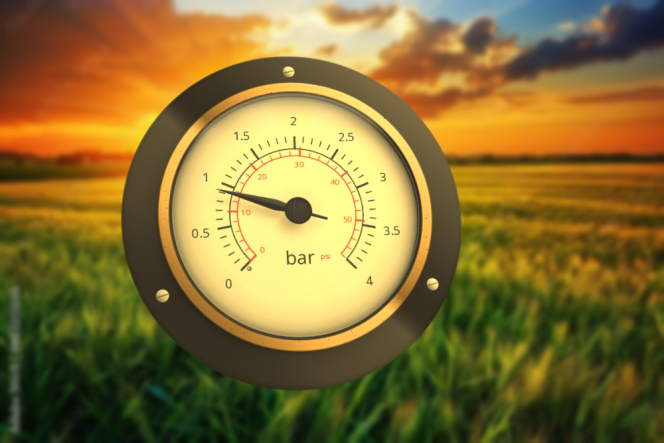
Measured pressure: 0.9,bar
